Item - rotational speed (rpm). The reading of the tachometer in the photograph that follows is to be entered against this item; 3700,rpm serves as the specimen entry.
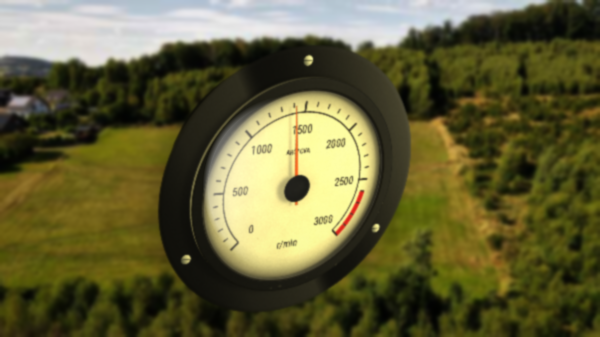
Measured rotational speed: 1400,rpm
